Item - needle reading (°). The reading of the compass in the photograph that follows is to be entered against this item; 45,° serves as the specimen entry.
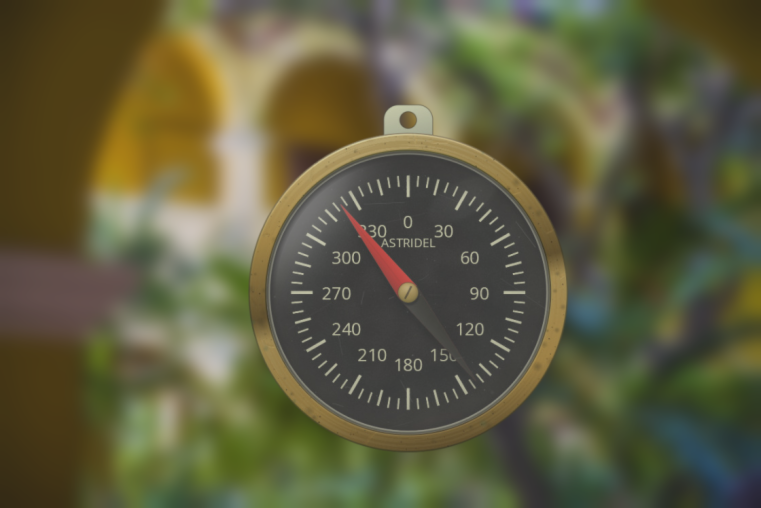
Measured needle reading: 322.5,°
